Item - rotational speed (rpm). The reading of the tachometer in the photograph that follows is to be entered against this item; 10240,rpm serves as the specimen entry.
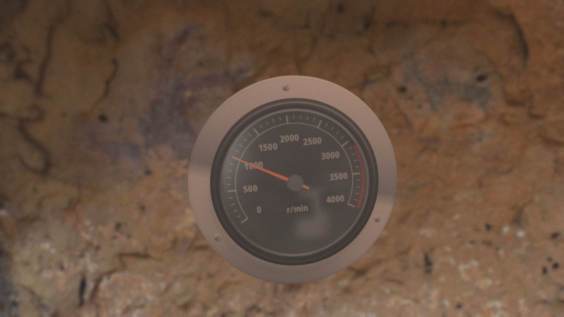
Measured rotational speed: 1000,rpm
